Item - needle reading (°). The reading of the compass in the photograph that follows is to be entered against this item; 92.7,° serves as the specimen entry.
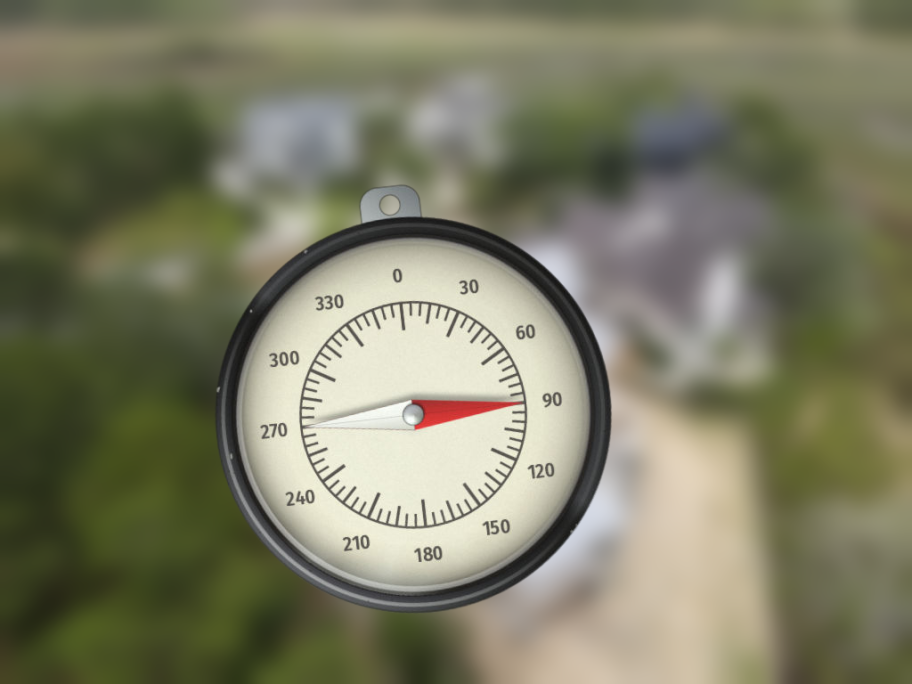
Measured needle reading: 90,°
